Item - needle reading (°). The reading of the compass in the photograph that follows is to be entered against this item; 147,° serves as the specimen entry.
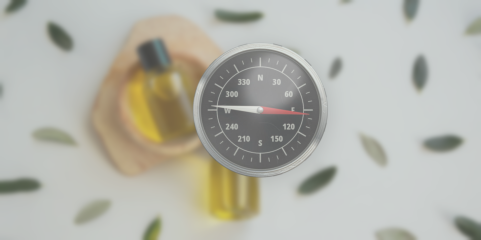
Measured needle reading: 95,°
